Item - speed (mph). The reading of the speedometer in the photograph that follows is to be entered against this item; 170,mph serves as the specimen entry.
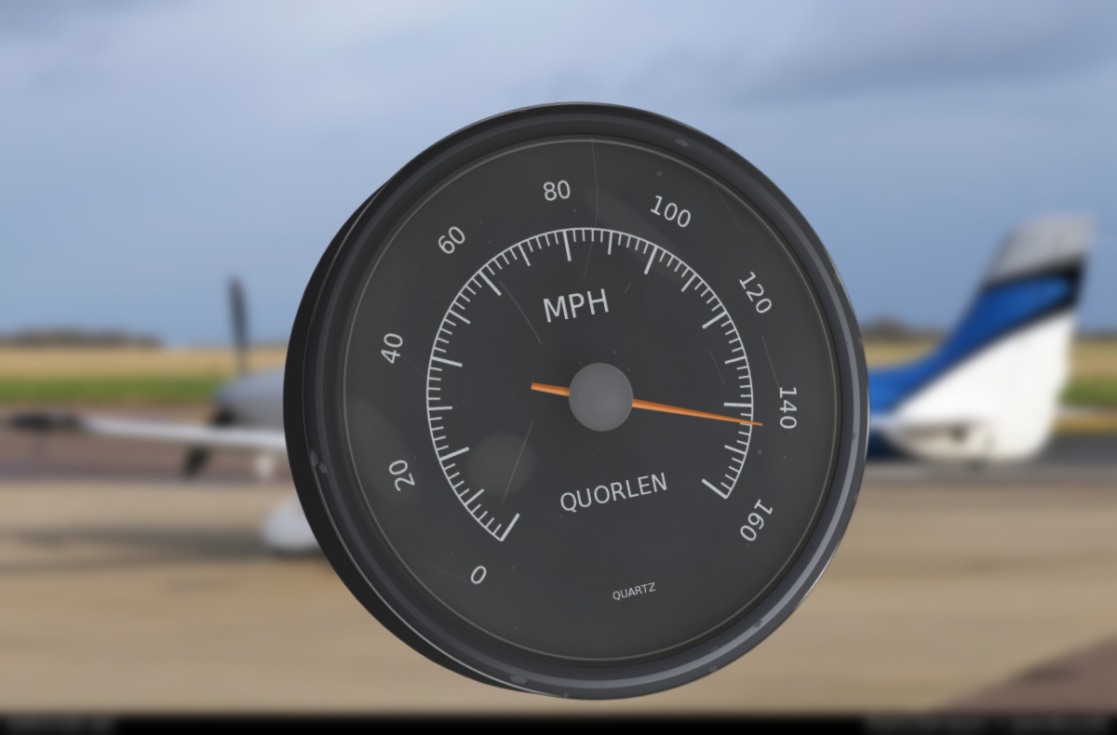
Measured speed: 144,mph
